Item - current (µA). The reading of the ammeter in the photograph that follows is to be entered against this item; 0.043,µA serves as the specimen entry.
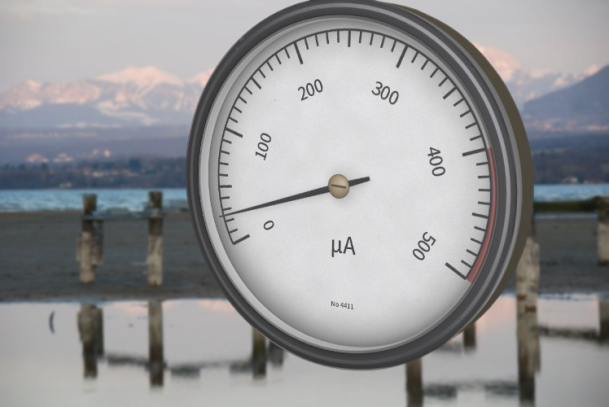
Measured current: 25,µA
